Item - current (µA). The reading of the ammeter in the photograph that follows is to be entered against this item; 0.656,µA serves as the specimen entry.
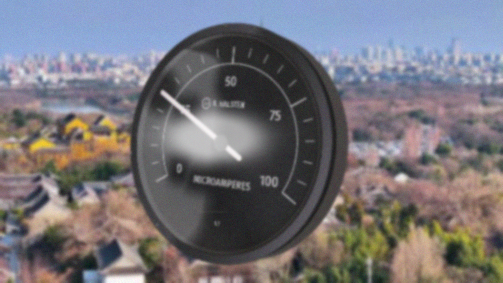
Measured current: 25,µA
